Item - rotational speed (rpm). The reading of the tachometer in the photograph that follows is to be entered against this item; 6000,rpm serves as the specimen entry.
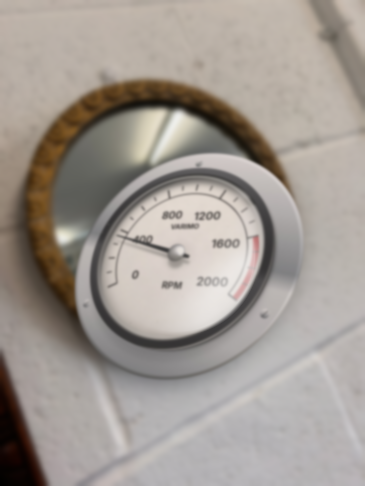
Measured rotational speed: 350,rpm
